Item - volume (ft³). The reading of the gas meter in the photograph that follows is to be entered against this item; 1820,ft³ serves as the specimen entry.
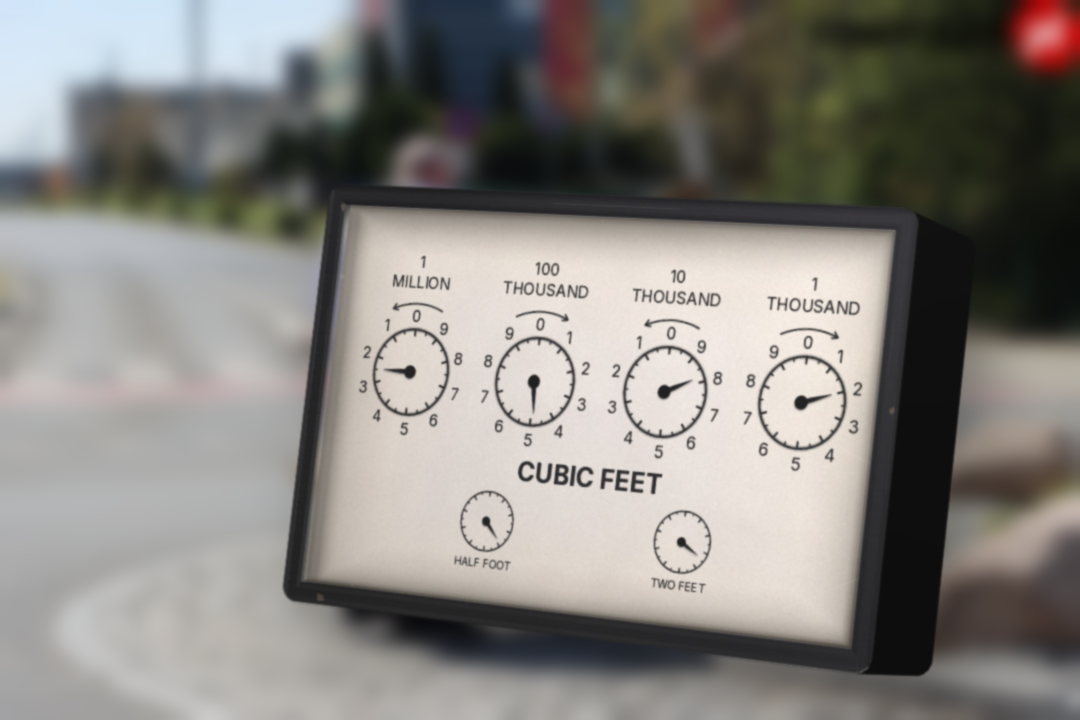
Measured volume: 248200,ft³
